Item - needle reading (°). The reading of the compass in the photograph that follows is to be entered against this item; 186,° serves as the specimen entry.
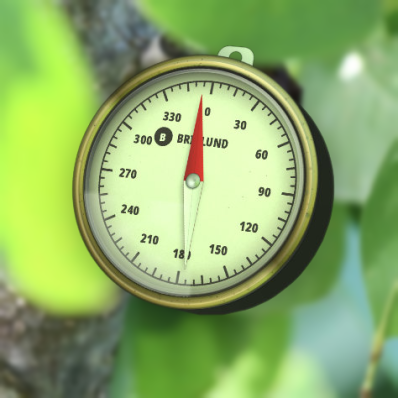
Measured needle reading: 355,°
